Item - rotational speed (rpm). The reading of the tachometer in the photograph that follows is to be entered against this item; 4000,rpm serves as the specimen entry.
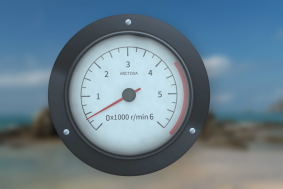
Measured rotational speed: 375,rpm
